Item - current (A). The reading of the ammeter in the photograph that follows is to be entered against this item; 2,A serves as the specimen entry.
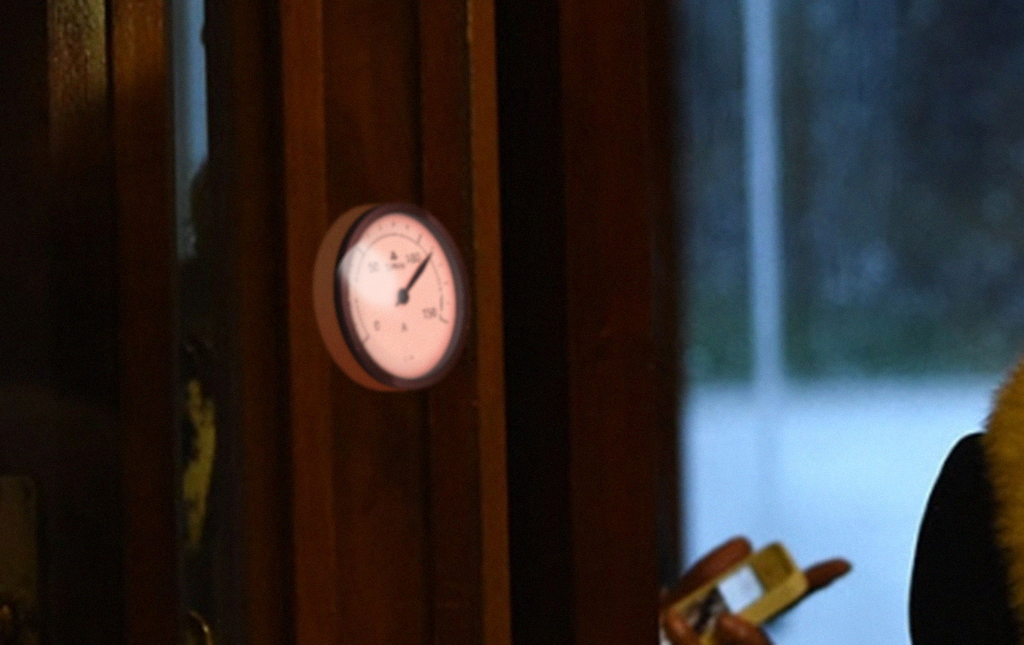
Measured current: 110,A
